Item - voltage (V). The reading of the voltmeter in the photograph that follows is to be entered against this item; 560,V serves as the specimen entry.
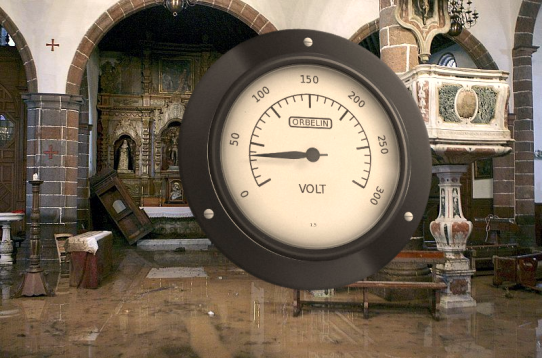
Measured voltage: 35,V
